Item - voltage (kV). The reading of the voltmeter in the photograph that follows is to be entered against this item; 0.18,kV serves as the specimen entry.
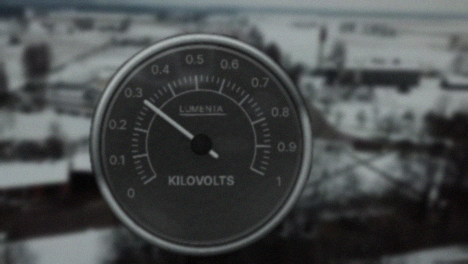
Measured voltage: 0.3,kV
